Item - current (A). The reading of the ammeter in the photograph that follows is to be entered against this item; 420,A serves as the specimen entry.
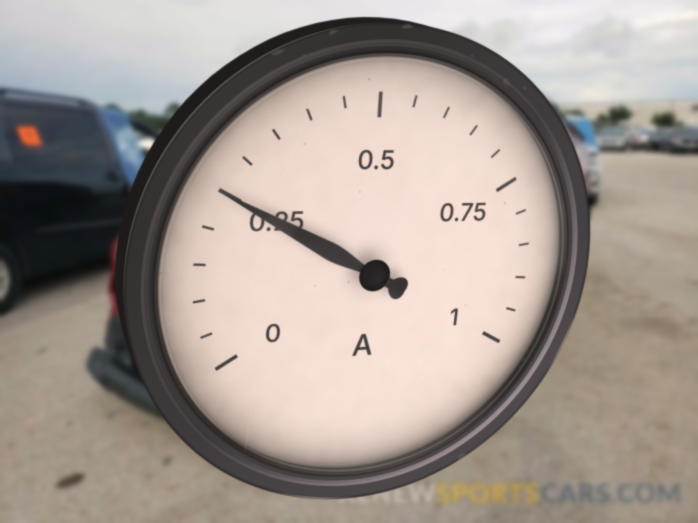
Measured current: 0.25,A
